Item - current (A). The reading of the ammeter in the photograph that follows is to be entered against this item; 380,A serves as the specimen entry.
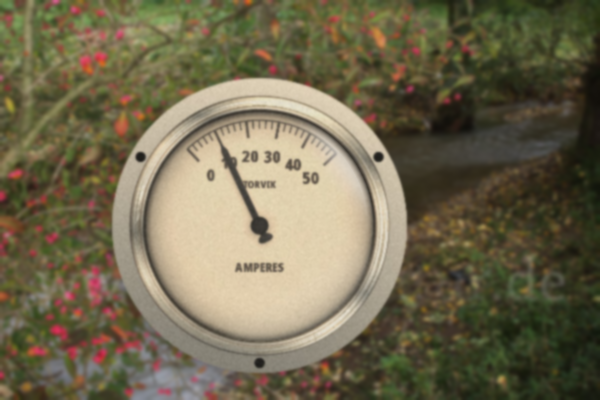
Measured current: 10,A
